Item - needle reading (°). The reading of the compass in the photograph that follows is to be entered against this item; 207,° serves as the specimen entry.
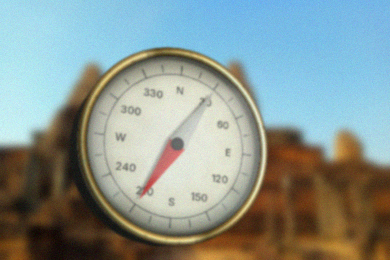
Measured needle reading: 210,°
